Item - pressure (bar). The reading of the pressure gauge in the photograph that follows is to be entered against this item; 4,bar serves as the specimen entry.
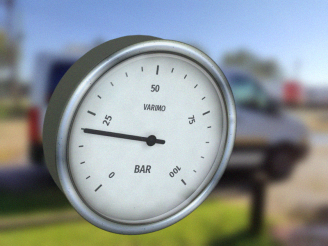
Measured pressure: 20,bar
